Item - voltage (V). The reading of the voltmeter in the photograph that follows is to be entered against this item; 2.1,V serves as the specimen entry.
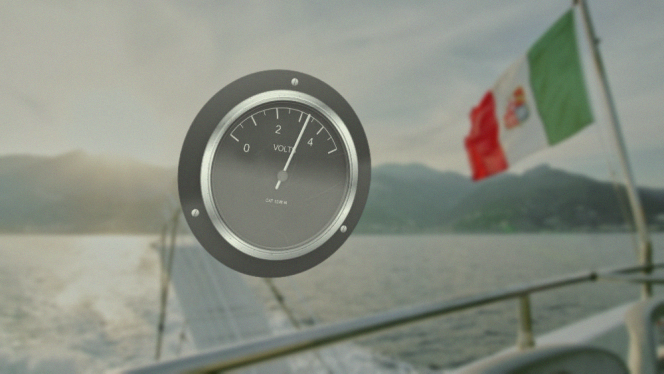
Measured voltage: 3.25,V
